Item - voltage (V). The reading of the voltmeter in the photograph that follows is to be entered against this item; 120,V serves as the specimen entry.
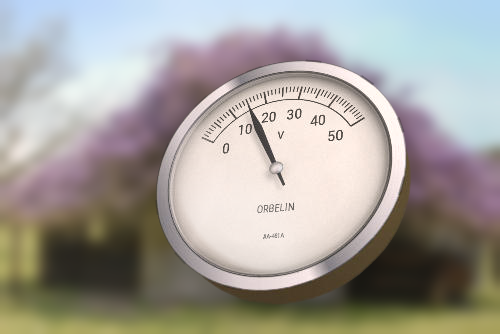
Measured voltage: 15,V
